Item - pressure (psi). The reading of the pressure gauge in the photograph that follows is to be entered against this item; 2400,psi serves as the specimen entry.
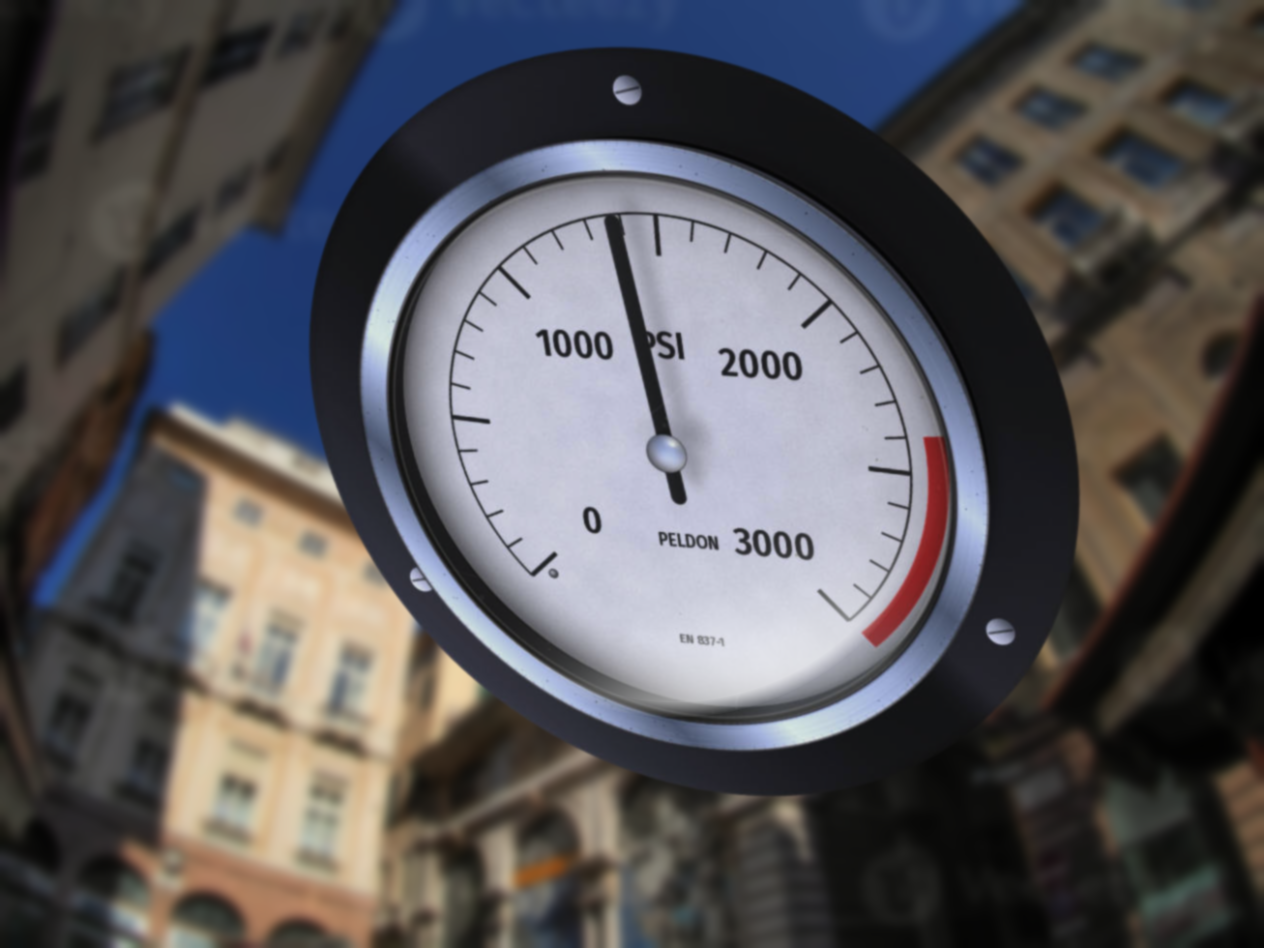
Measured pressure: 1400,psi
